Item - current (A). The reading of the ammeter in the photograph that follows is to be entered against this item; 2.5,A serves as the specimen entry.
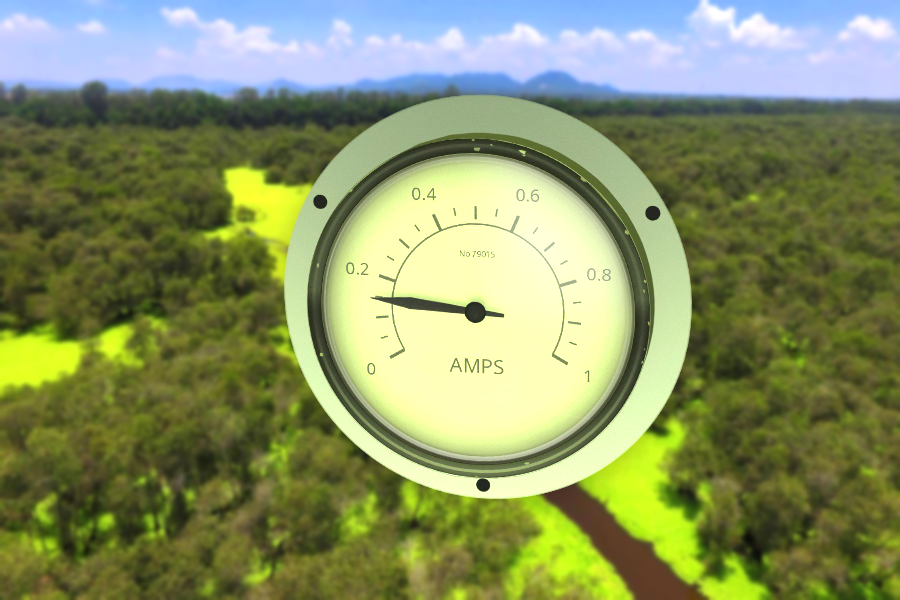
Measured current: 0.15,A
